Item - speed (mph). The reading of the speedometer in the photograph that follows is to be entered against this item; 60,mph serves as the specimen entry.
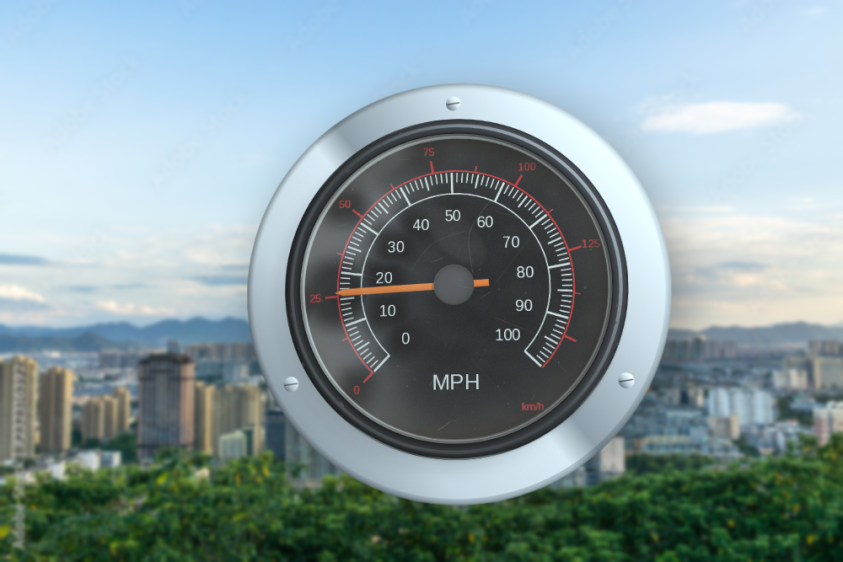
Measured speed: 16,mph
